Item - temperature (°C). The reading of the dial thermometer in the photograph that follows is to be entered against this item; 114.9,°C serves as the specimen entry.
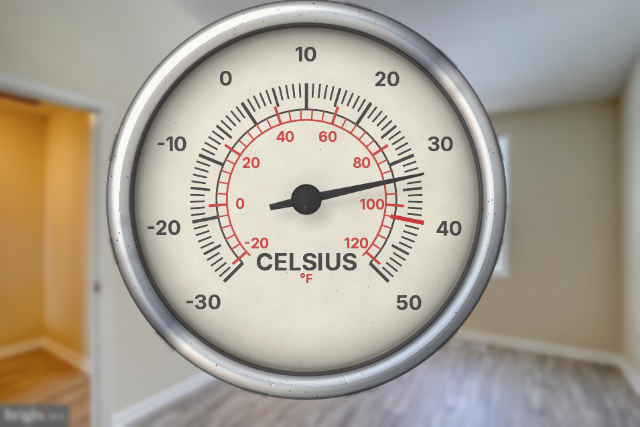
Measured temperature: 33,°C
